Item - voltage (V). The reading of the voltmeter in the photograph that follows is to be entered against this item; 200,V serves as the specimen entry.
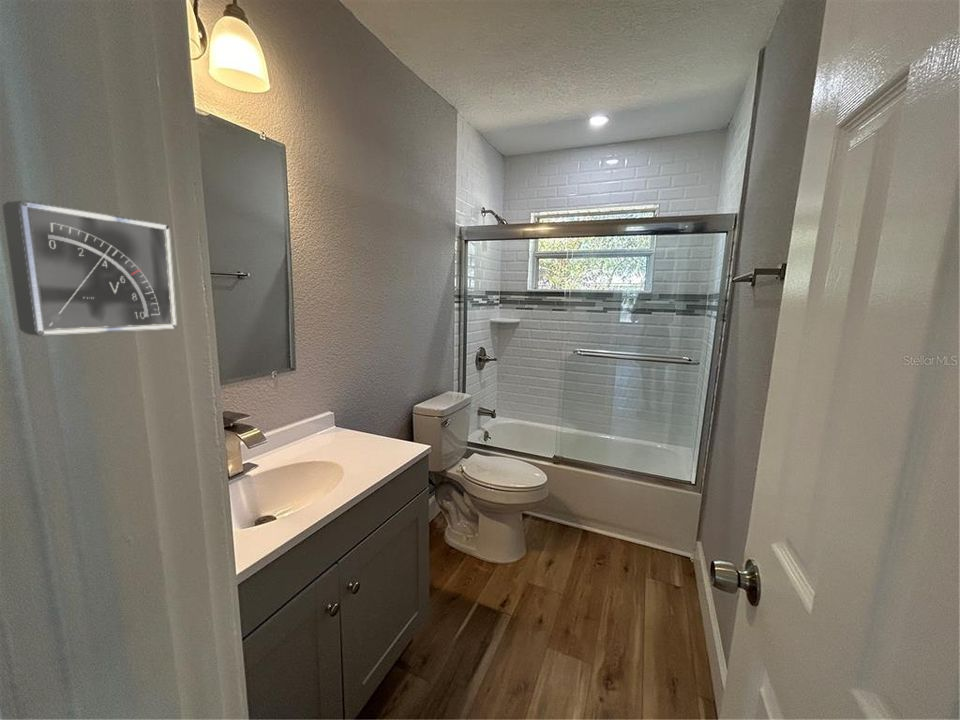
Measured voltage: 3.5,V
